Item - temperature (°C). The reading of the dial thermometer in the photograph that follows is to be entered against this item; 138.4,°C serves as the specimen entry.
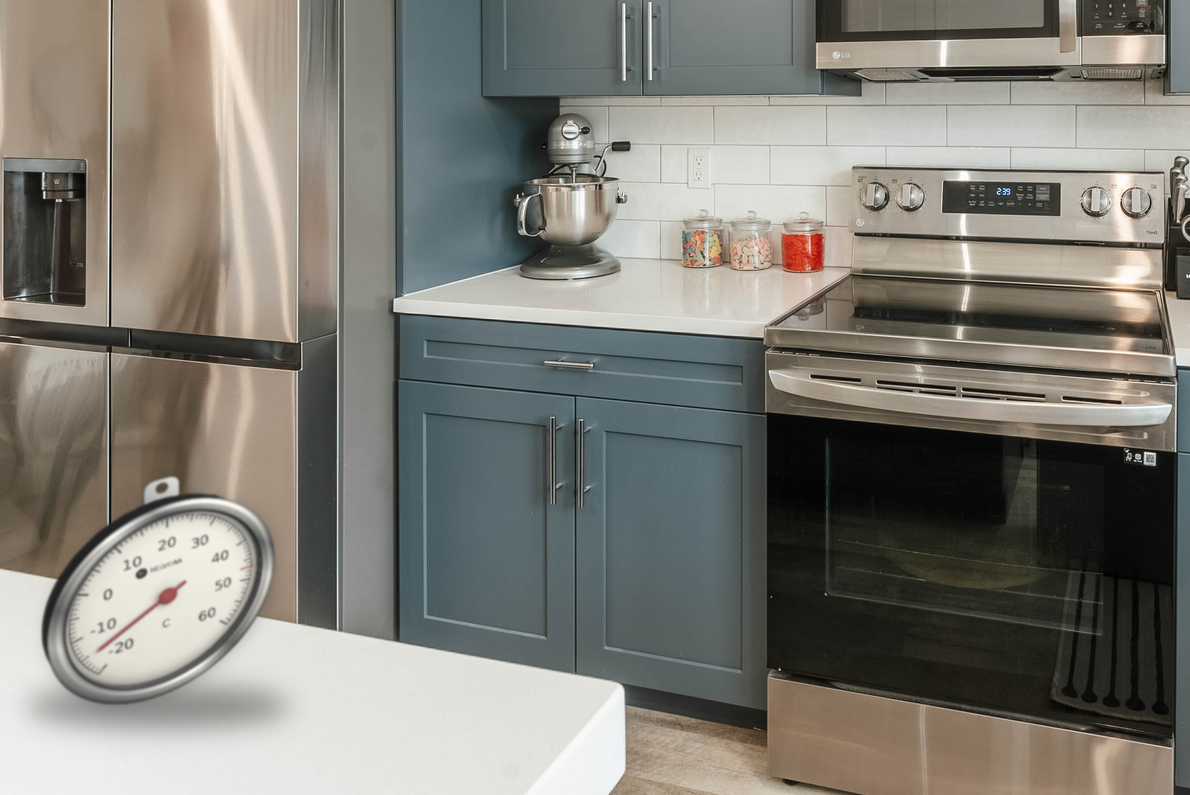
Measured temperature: -15,°C
